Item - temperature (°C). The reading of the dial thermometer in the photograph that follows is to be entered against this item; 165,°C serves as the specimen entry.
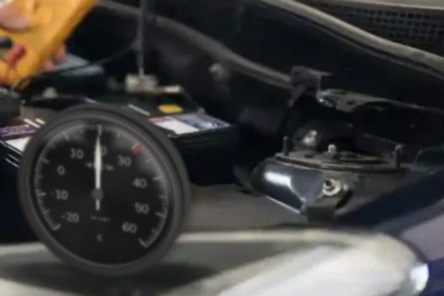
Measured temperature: 20,°C
